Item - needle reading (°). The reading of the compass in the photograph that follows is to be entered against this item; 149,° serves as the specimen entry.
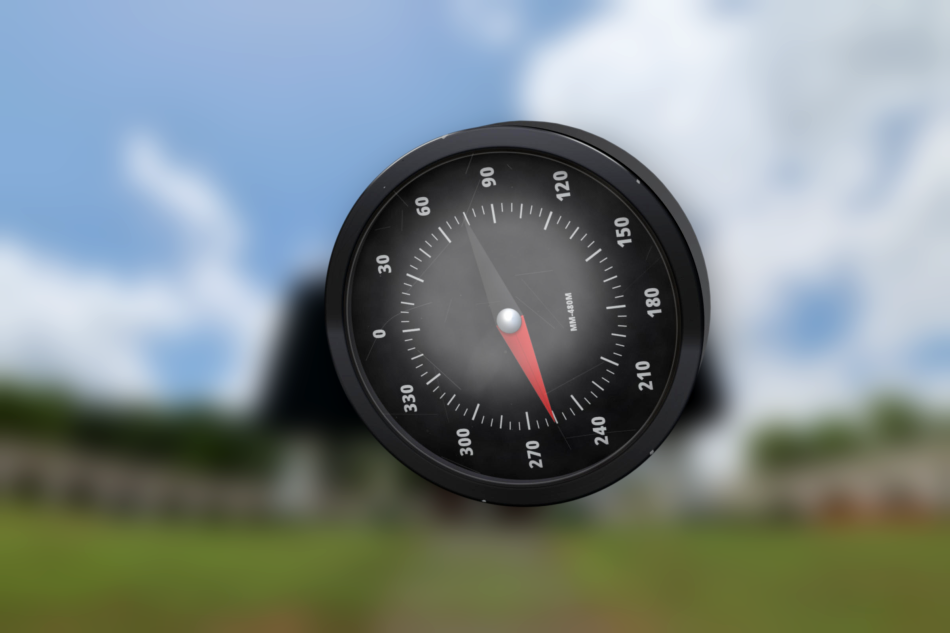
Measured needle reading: 255,°
